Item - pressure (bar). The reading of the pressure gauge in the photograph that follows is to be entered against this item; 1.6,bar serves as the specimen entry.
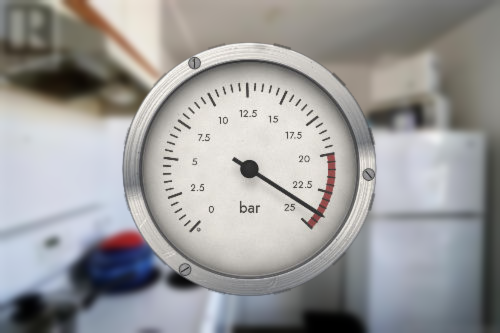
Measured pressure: 24,bar
